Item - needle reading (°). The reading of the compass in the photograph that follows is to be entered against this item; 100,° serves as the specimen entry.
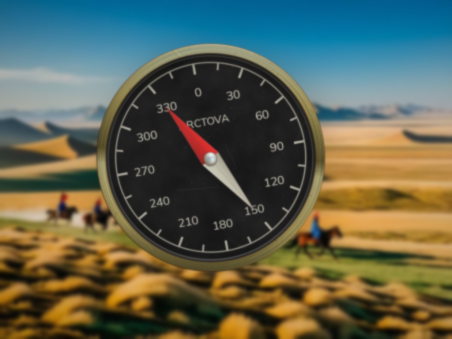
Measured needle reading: 330,°
